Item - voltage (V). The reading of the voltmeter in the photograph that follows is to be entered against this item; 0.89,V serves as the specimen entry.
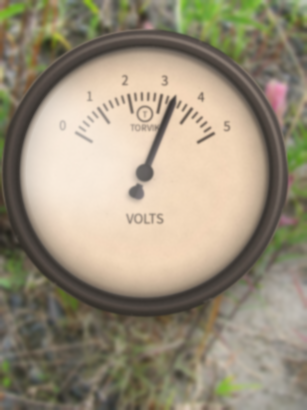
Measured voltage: 3.4,V
